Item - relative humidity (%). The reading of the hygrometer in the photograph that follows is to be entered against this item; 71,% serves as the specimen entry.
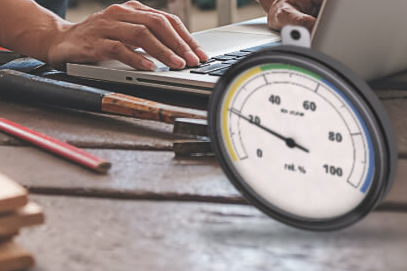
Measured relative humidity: 20,%
